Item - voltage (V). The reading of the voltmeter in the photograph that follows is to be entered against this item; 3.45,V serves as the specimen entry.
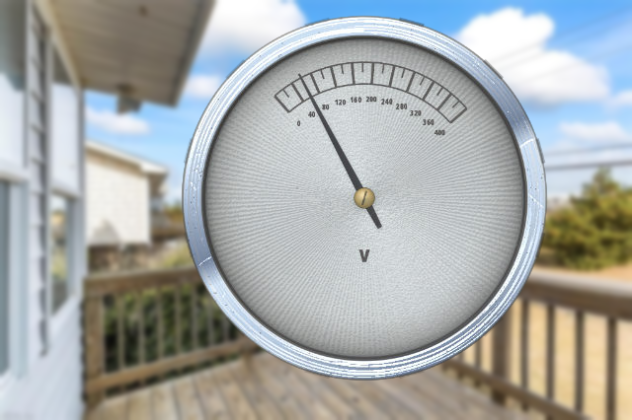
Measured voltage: 60,V
